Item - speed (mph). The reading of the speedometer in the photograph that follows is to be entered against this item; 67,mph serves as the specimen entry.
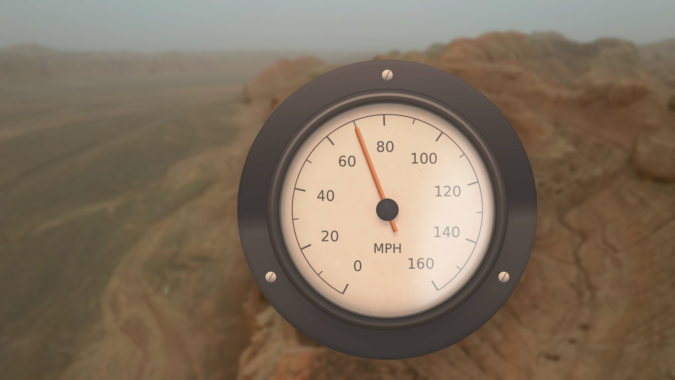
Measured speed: 70,mph
